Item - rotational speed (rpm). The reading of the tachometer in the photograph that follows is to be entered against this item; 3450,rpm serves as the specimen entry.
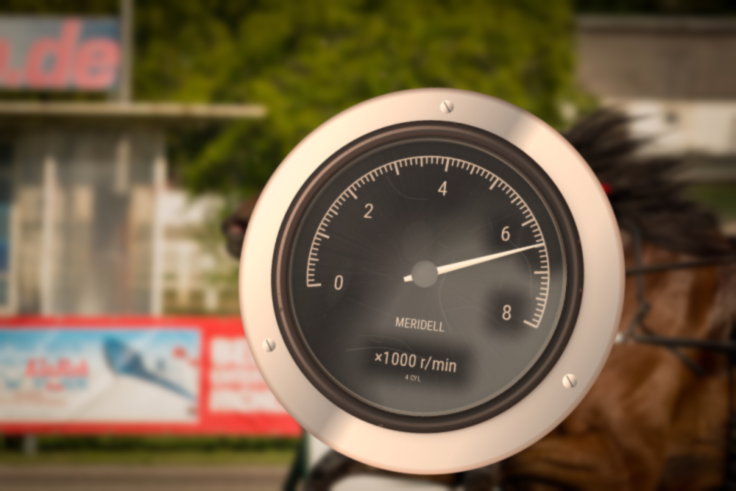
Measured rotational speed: 6500,rpm
